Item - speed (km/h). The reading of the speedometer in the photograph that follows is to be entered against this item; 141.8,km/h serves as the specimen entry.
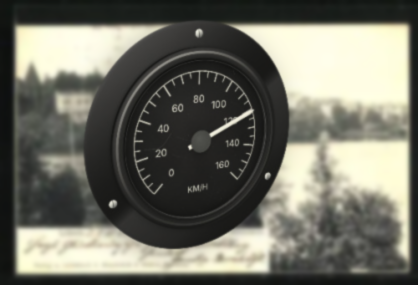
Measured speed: 120,km/h
